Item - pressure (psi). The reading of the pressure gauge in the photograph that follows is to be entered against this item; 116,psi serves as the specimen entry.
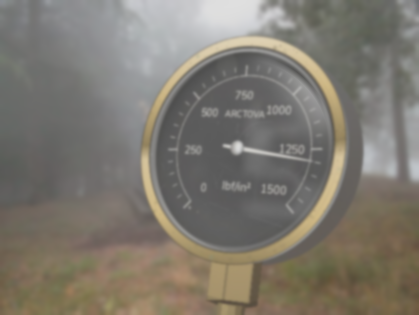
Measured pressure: 1300,psi
